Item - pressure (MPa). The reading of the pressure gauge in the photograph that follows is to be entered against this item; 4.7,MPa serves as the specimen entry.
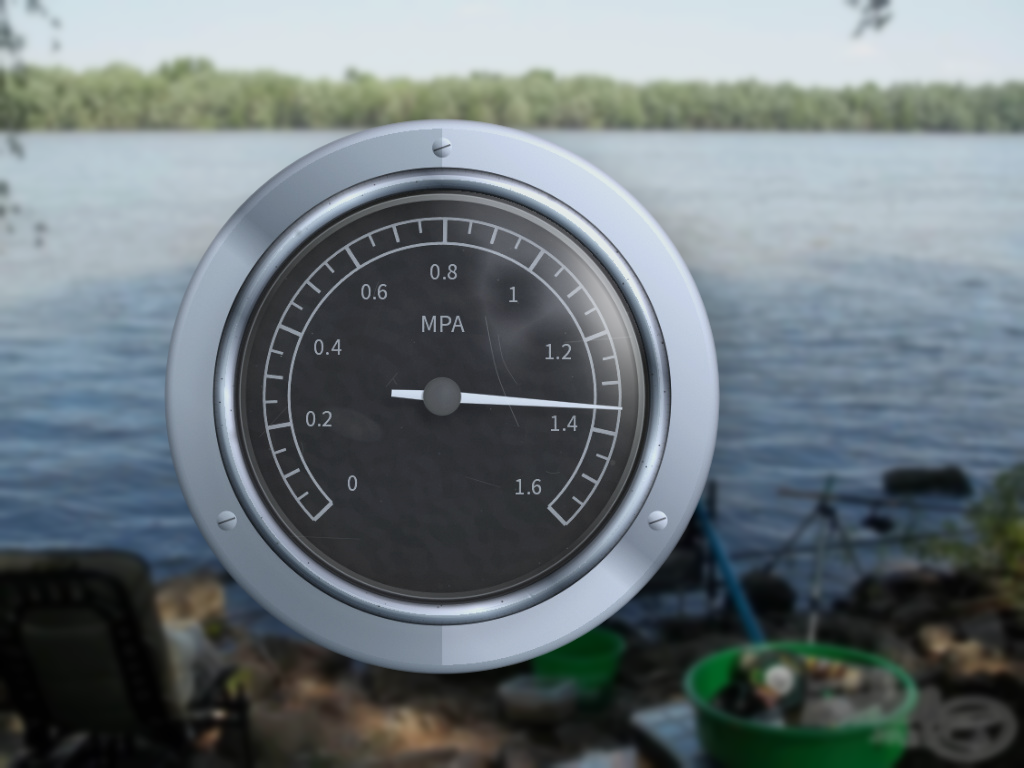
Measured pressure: 1.35,MPa
